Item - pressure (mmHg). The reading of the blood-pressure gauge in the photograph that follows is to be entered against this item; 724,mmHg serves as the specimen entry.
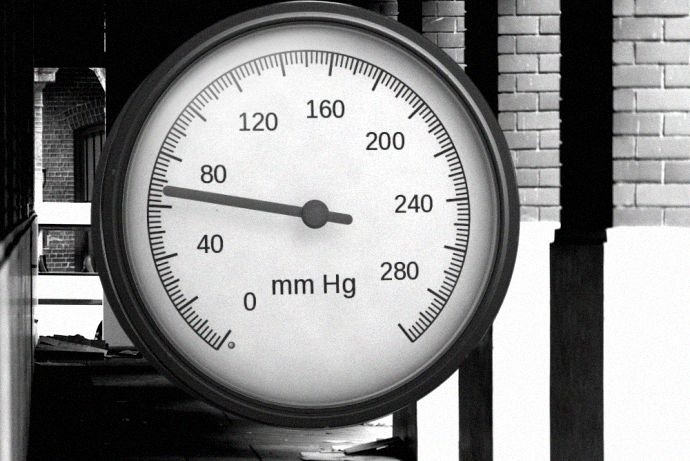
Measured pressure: 66,mmHg
